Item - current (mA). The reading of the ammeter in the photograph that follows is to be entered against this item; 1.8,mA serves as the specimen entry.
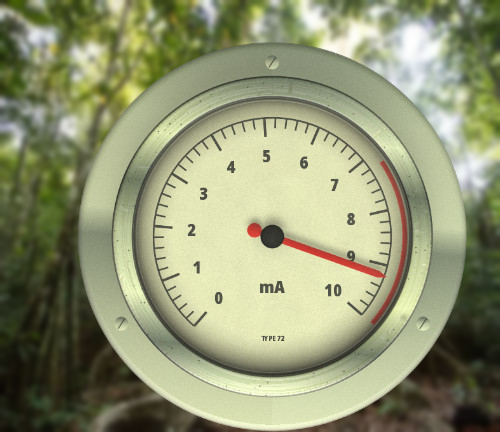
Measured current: 9.2,mA
